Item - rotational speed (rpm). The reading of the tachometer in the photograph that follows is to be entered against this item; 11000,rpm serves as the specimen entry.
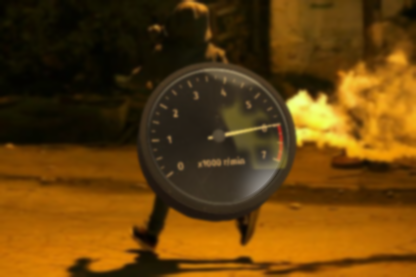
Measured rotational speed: 6000,rpm
